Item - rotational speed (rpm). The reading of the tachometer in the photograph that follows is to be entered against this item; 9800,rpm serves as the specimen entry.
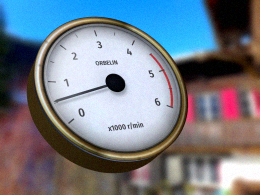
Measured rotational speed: 500,rpm
